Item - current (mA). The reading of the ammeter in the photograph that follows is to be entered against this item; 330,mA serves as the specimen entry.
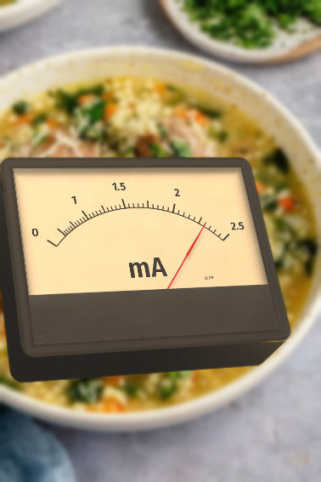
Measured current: 2.3,mA
